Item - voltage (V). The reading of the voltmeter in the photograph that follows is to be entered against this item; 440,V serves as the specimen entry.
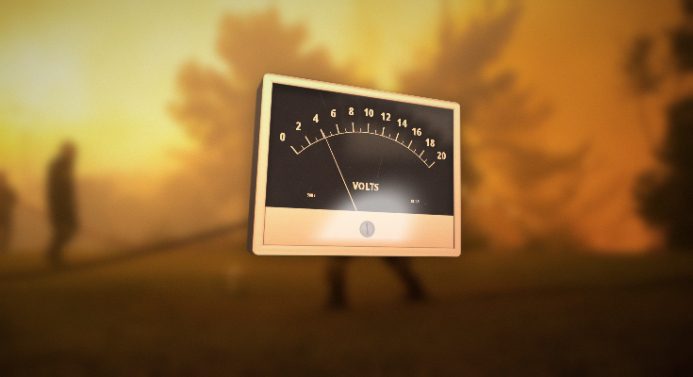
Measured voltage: 4,V
